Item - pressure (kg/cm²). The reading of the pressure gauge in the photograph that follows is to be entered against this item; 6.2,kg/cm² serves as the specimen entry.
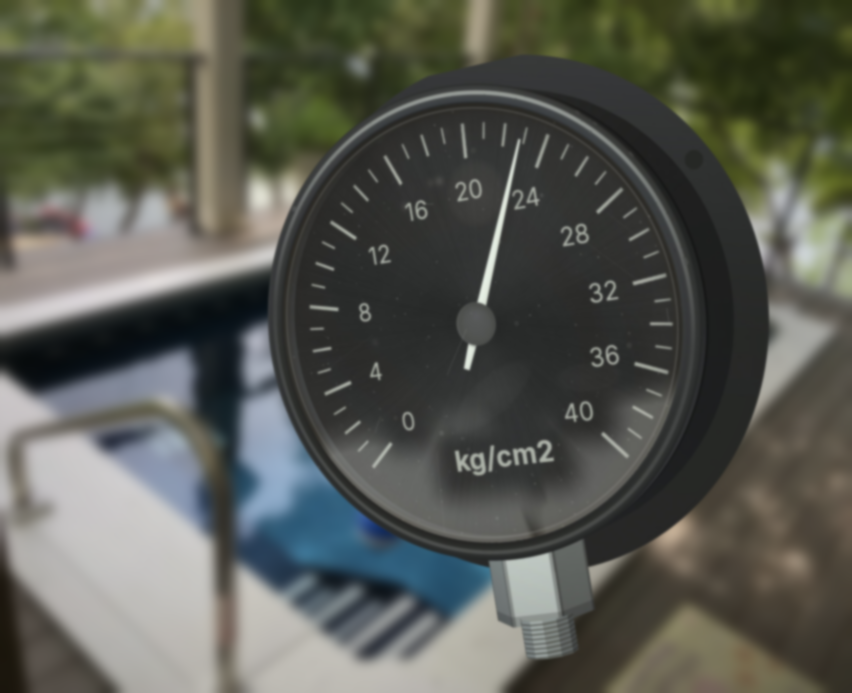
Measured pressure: 23,kg/cm²
